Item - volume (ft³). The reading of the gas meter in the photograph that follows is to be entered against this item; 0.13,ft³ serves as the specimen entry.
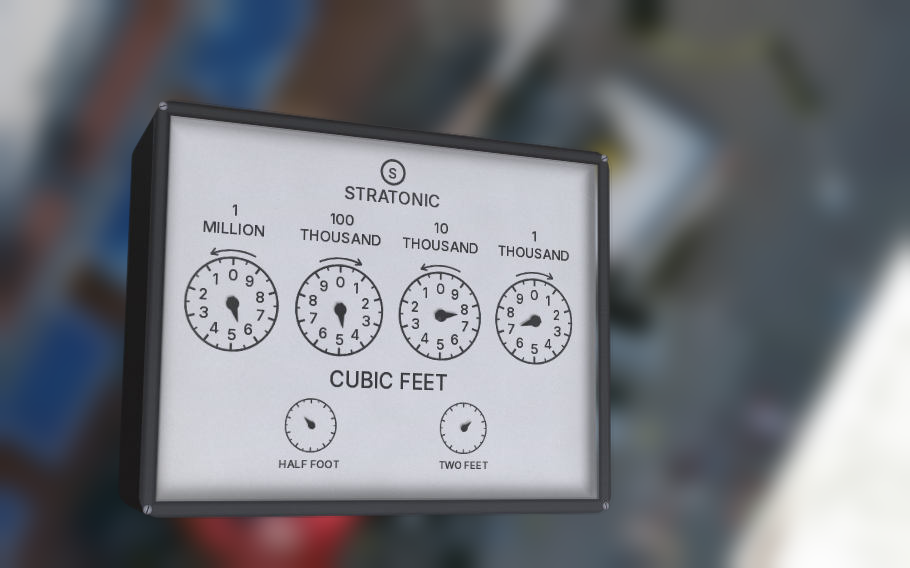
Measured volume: 547700,ft³
